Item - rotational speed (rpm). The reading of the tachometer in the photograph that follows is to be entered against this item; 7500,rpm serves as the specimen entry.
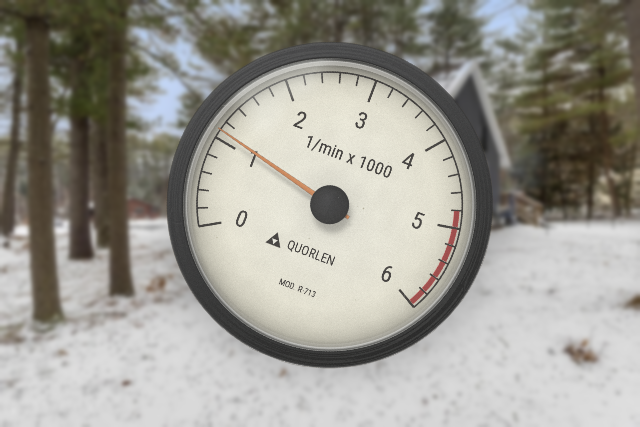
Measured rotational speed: 1100,rpm
